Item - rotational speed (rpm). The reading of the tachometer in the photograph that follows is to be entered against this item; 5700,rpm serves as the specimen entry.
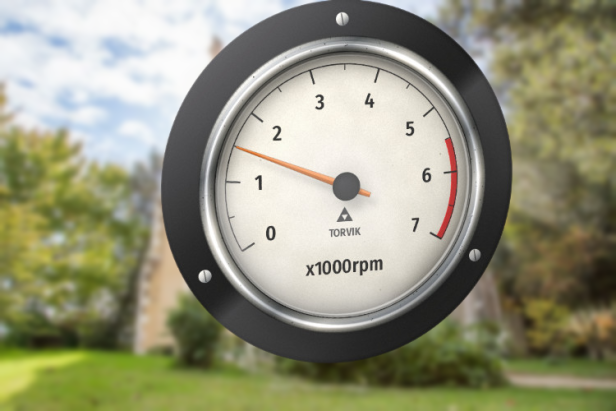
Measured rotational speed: 1500,rpm
